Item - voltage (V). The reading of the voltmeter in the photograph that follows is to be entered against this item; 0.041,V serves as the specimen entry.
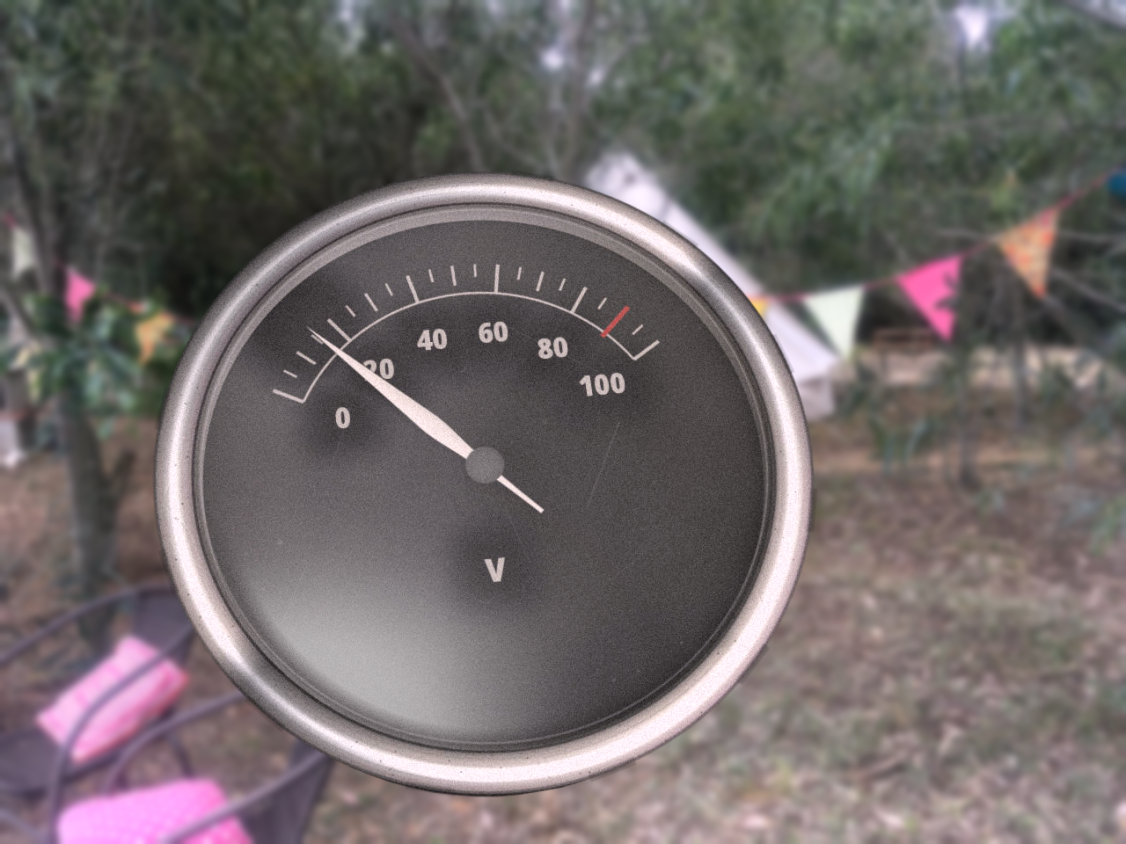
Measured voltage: 15,V
